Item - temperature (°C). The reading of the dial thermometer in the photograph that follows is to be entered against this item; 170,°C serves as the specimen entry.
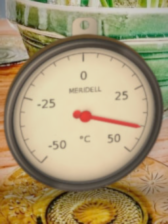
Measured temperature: 40,°C
